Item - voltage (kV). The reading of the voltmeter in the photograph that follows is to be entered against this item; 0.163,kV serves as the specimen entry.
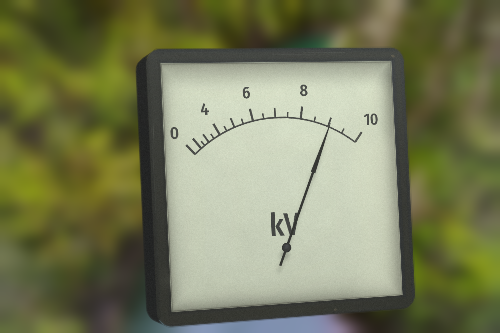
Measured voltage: 9,kV
